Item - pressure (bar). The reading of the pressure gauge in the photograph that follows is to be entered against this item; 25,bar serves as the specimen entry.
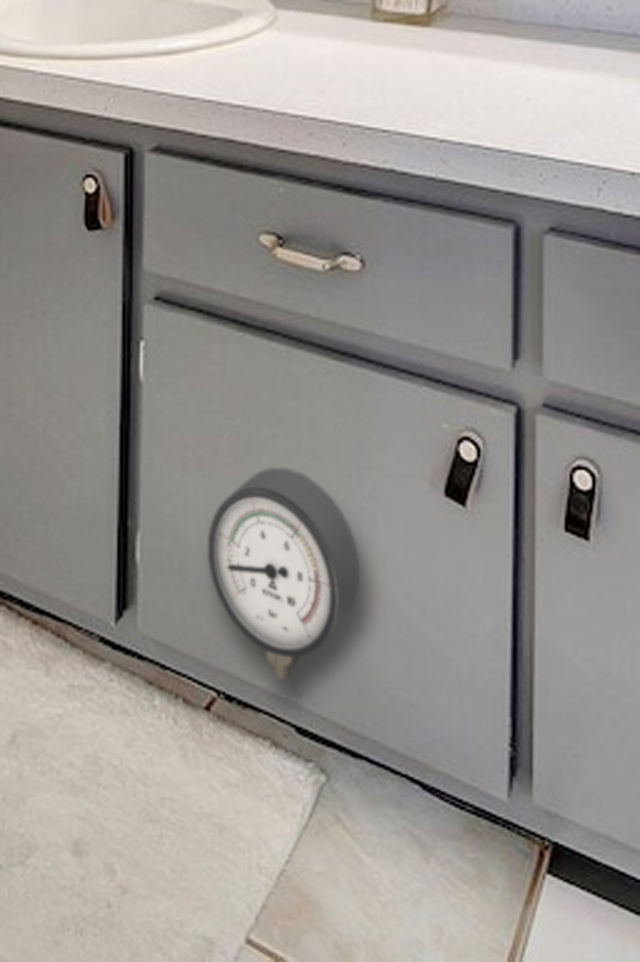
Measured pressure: 1,bar
